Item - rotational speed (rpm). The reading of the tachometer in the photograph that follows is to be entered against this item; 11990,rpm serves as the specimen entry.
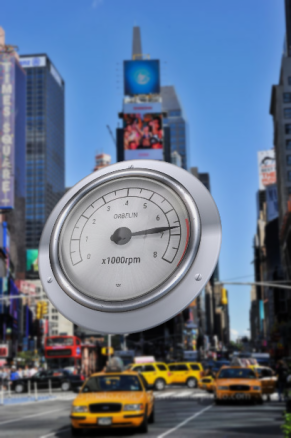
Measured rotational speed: 6750,rpm
